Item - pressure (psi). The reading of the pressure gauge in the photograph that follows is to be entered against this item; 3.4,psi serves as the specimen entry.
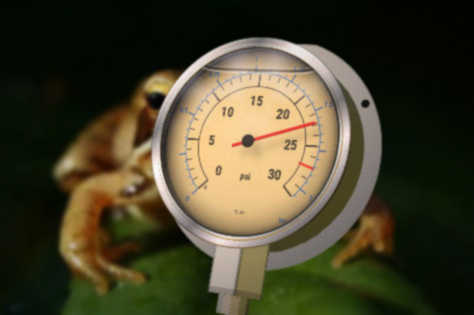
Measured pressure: 23,psi
